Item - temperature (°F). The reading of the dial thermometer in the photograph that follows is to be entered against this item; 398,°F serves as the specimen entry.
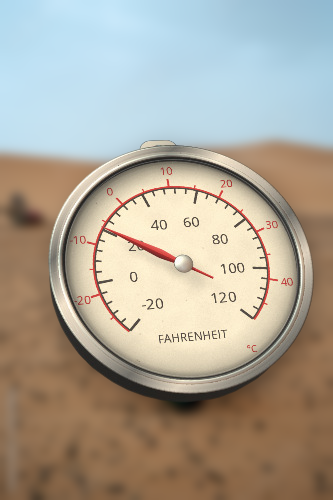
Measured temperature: 20,°F
